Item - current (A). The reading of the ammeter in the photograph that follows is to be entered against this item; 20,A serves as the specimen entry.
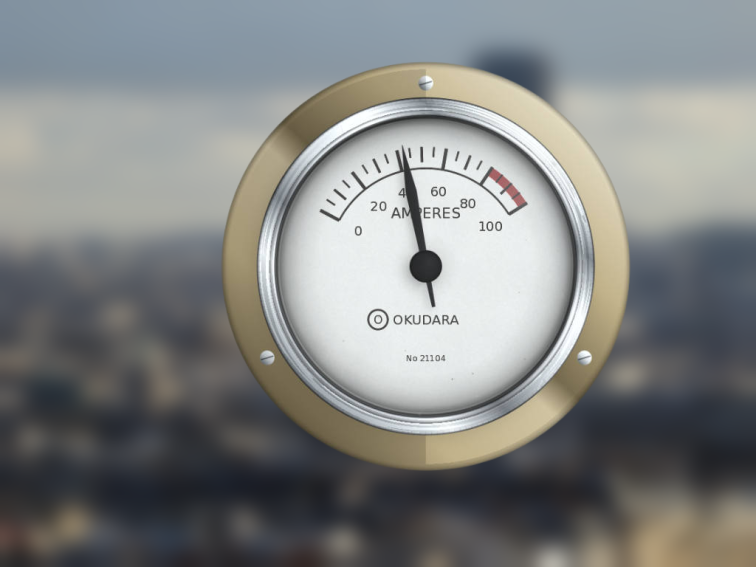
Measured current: 42.5,A
